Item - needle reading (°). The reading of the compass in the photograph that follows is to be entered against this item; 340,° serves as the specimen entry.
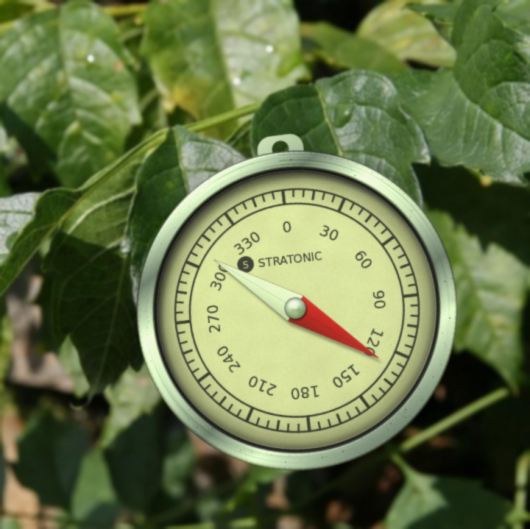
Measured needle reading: 127.5,°
